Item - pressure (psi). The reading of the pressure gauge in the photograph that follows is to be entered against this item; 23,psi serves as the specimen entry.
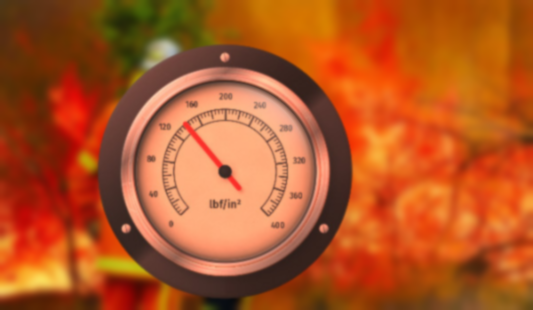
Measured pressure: 140,psi
